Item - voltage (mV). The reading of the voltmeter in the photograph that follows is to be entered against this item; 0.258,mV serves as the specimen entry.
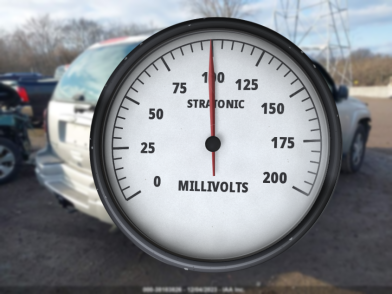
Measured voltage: 100,mV
